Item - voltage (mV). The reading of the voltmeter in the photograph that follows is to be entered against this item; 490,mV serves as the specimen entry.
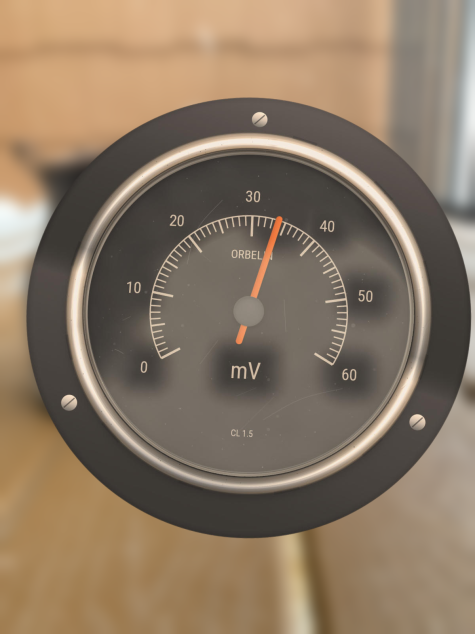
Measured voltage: 34,mV
